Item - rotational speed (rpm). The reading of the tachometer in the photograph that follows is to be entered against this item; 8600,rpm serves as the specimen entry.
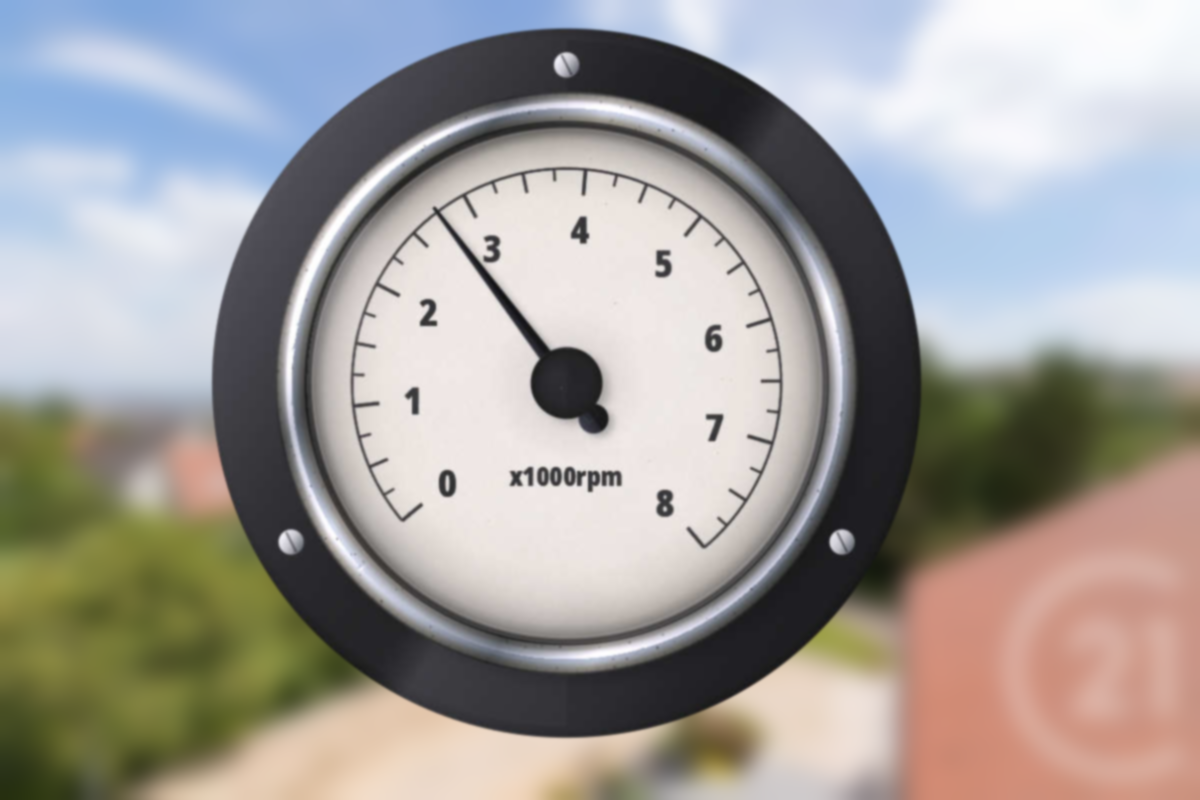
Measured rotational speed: 2750,rpm
